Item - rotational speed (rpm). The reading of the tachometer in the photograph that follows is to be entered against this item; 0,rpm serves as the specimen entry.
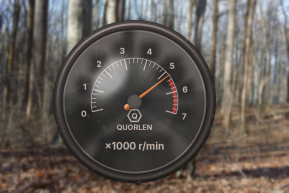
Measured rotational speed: 5200,rpm
